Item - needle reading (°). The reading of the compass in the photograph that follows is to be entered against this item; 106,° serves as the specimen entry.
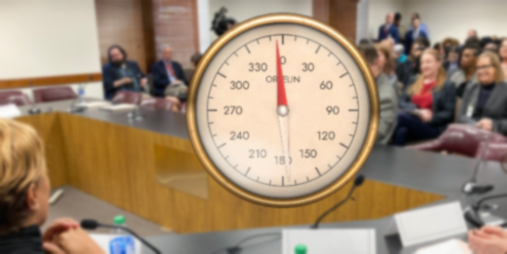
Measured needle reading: 355,°
